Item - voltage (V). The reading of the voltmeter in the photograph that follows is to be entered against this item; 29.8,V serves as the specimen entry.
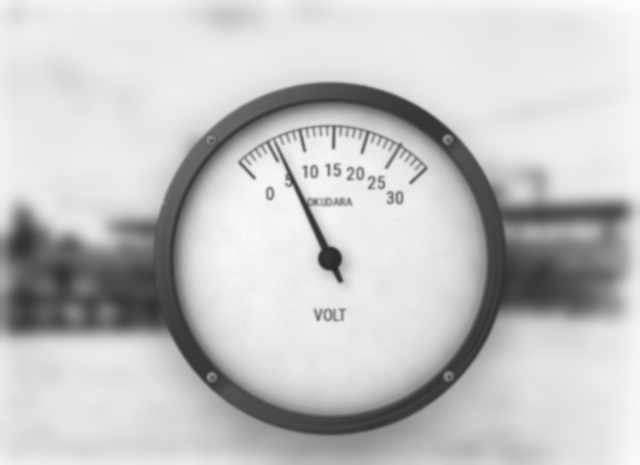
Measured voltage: 6,V
